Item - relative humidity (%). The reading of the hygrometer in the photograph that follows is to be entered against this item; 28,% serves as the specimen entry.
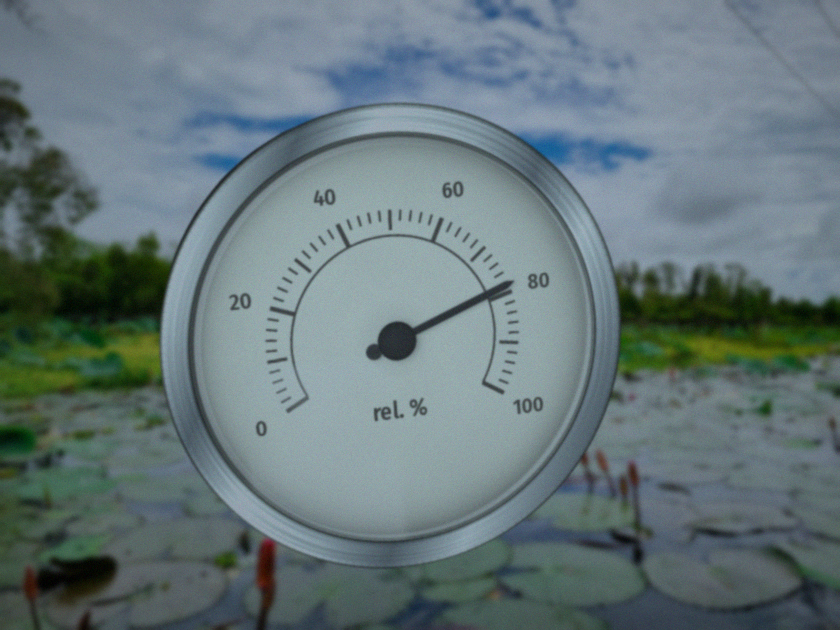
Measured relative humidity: 78,%
